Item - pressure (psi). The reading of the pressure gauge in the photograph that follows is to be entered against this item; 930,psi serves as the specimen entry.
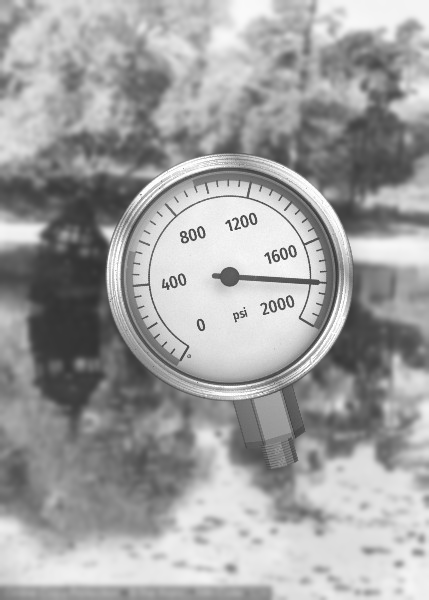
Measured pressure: 1800,psi
